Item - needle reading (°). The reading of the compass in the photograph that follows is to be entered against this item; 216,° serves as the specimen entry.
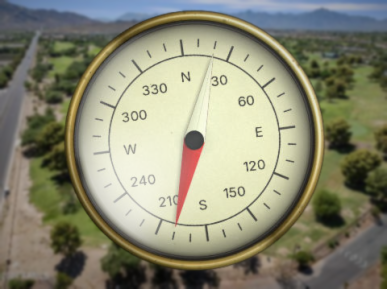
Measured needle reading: 200,°
